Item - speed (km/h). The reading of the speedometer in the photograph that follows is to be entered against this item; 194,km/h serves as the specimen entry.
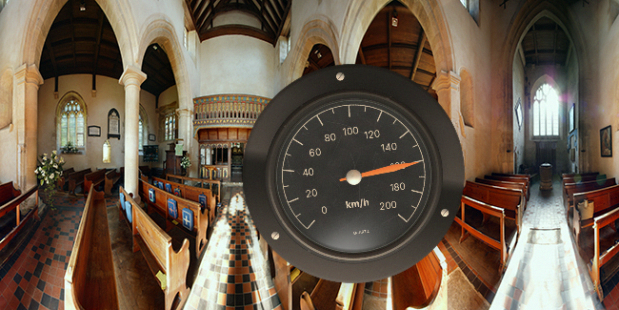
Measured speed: 160,km/h
